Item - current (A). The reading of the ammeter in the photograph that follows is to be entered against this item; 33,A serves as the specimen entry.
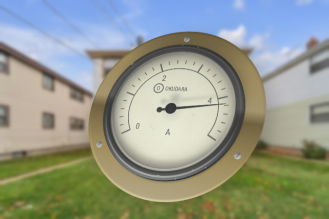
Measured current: 4.2,A
